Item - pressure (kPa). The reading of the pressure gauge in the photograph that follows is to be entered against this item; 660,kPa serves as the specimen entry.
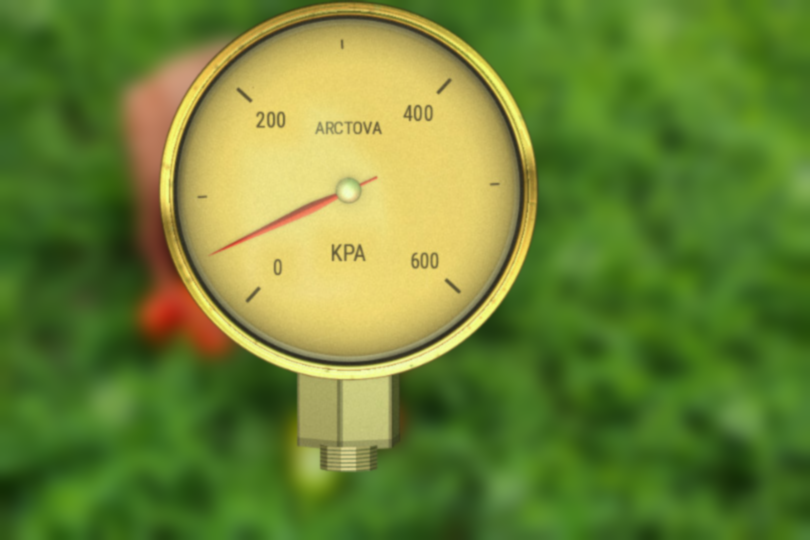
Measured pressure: 50,kPa
